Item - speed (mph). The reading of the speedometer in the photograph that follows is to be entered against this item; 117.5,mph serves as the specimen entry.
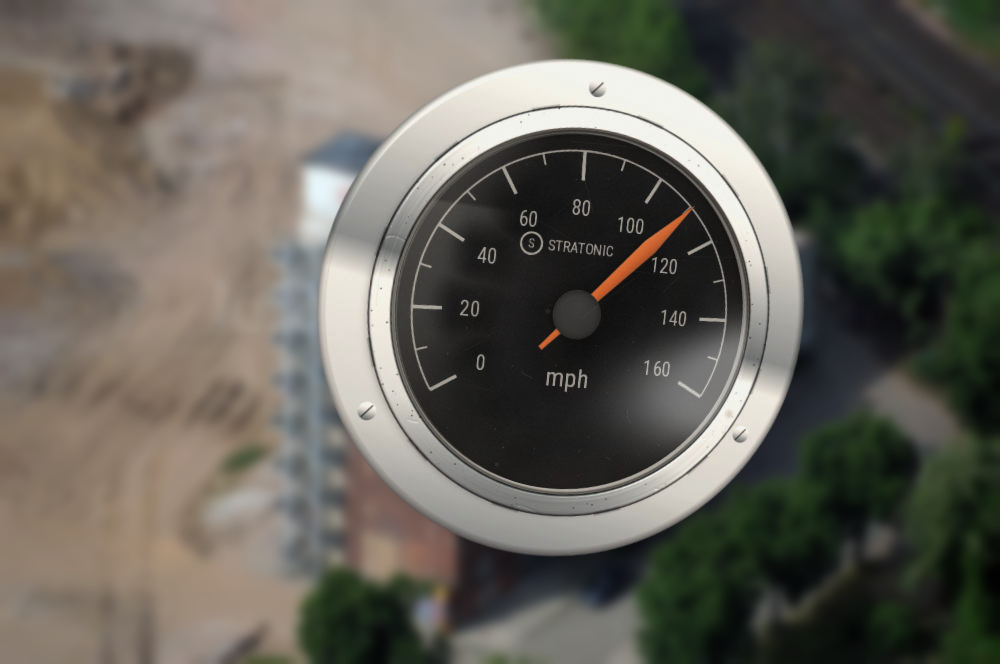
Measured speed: 110,mph
